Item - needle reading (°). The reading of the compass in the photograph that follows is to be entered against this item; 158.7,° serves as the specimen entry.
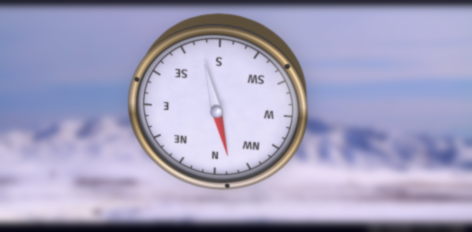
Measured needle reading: 345,°
